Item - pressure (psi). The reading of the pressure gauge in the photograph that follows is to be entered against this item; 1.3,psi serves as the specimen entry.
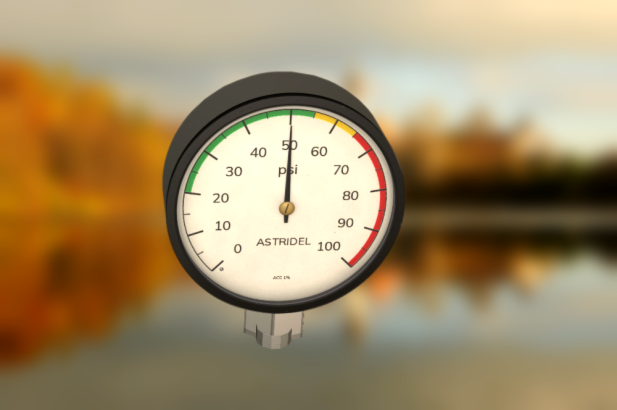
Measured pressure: 50,psi
